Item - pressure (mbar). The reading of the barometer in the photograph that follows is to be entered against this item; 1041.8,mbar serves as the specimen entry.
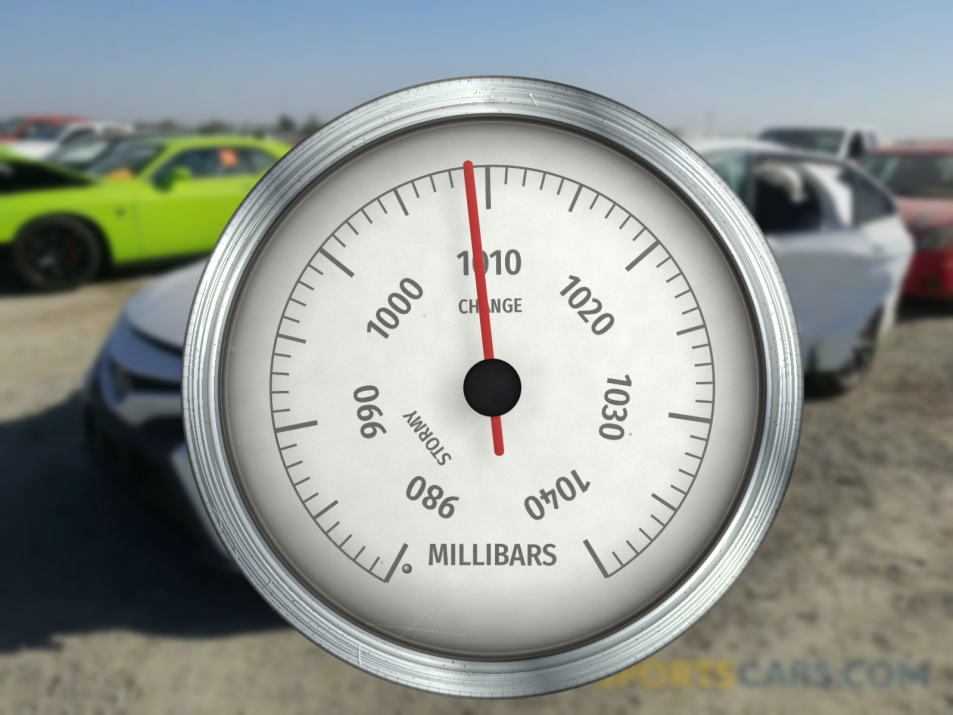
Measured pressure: 1009,mbar
